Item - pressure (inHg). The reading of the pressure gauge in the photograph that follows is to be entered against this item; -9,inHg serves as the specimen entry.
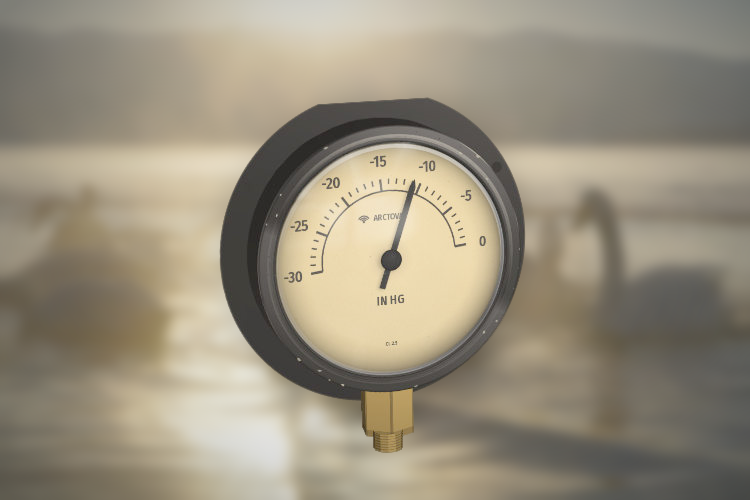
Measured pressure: -11,inHg
